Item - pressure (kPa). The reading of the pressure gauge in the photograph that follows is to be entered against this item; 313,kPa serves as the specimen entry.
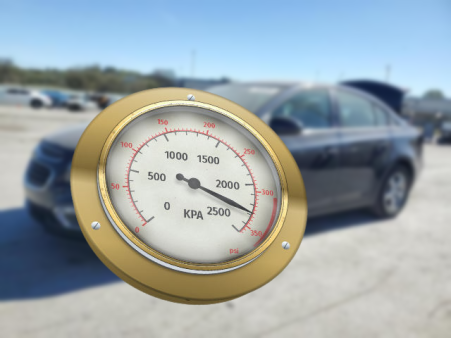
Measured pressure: 2300,kPa
